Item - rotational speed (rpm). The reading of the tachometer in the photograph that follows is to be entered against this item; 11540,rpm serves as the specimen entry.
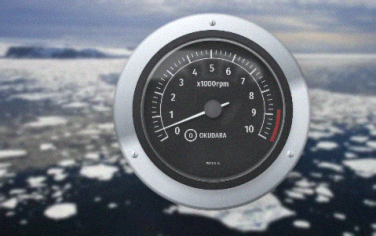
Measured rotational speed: 400,rpm
